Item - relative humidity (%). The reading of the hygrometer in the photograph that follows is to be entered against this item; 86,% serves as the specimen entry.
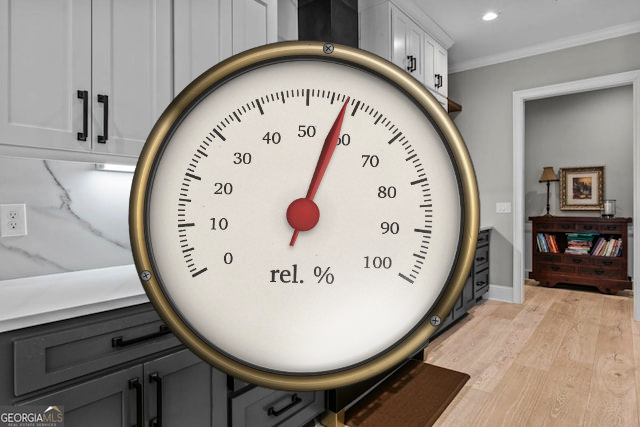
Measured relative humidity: 58,%
